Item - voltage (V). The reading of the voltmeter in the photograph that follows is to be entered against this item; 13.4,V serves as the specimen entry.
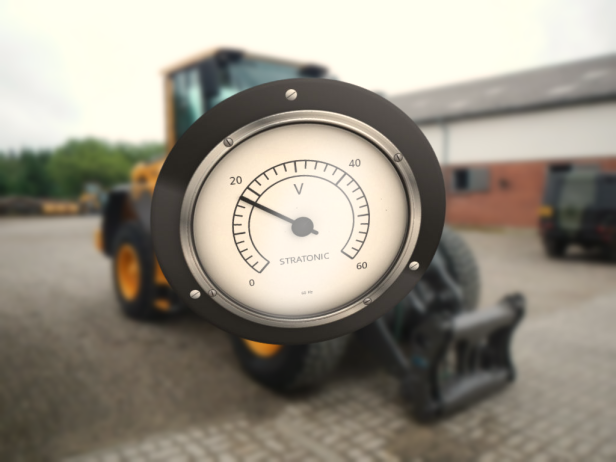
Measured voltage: 18,V
